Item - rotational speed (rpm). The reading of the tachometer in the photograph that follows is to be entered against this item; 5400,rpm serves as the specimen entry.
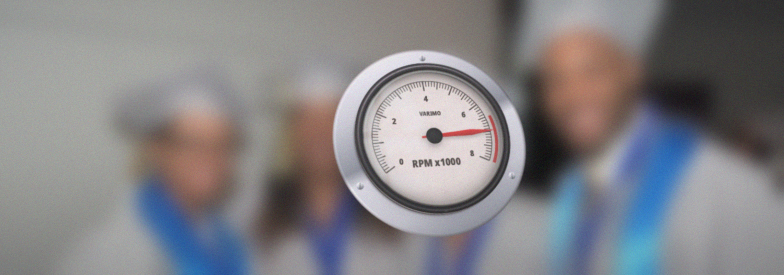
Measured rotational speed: 7000,rpm
